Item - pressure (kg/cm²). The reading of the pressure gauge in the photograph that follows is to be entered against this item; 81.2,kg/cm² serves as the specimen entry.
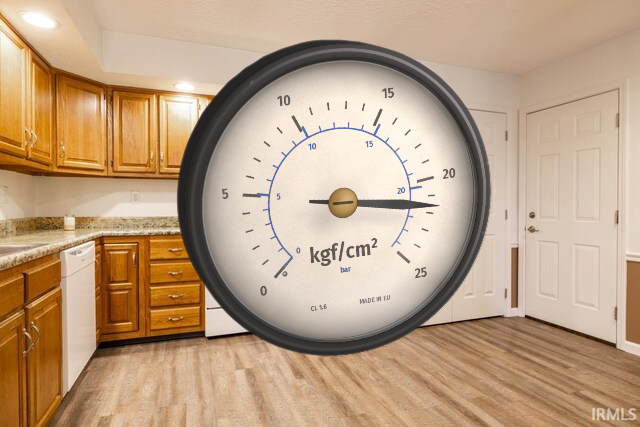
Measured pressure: 21.5,kg/cm²
